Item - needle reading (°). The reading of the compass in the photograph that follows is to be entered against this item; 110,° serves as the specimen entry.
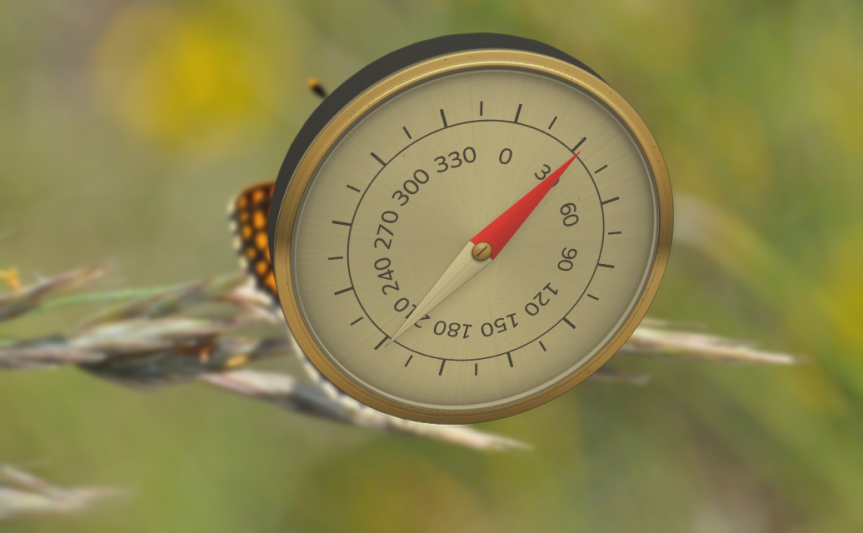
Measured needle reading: 30,°
